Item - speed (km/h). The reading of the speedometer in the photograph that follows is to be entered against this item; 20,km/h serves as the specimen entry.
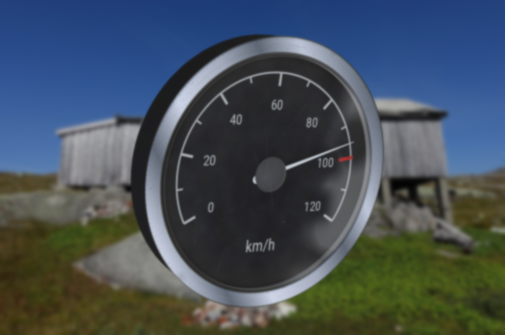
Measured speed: 95,km/h
